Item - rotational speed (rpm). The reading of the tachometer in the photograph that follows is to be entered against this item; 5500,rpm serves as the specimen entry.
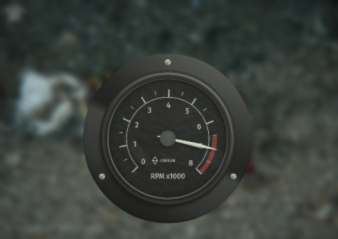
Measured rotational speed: 7000,rpm
